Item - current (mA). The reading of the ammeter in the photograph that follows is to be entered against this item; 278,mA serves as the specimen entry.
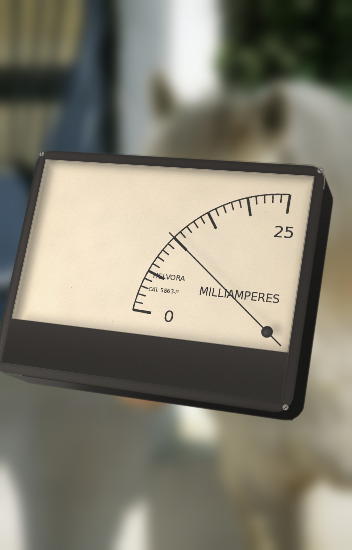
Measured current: 10,mA
